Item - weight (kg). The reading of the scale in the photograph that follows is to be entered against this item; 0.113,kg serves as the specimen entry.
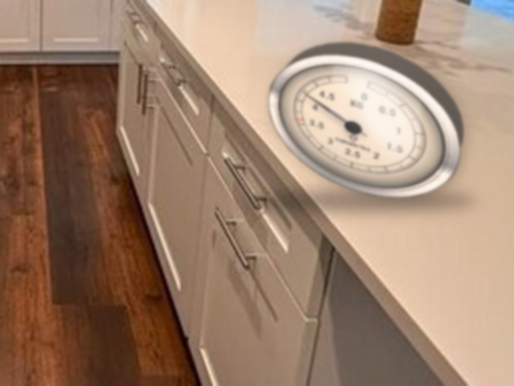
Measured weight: 4.25,kg
